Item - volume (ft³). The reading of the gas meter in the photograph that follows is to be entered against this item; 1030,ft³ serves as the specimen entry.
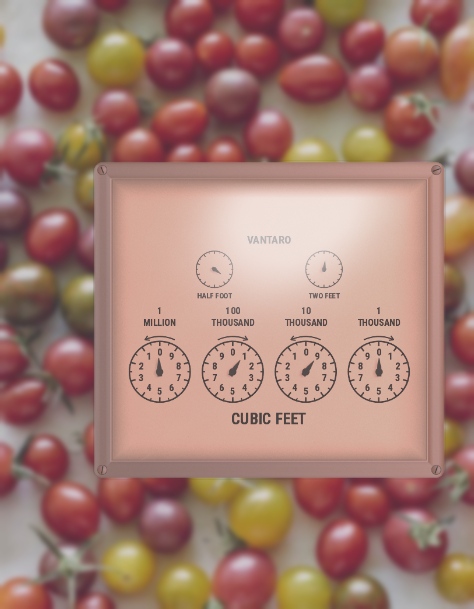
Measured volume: 9000,ft³
